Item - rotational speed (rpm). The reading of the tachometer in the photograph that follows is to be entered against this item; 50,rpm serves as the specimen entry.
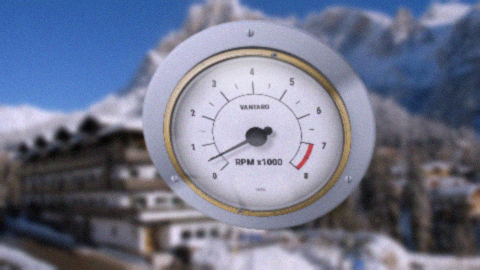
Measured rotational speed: 500,rpm
